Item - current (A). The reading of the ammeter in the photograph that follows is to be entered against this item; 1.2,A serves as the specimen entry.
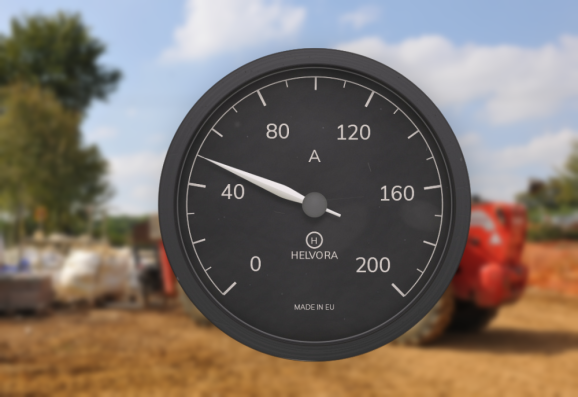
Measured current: 50,A
